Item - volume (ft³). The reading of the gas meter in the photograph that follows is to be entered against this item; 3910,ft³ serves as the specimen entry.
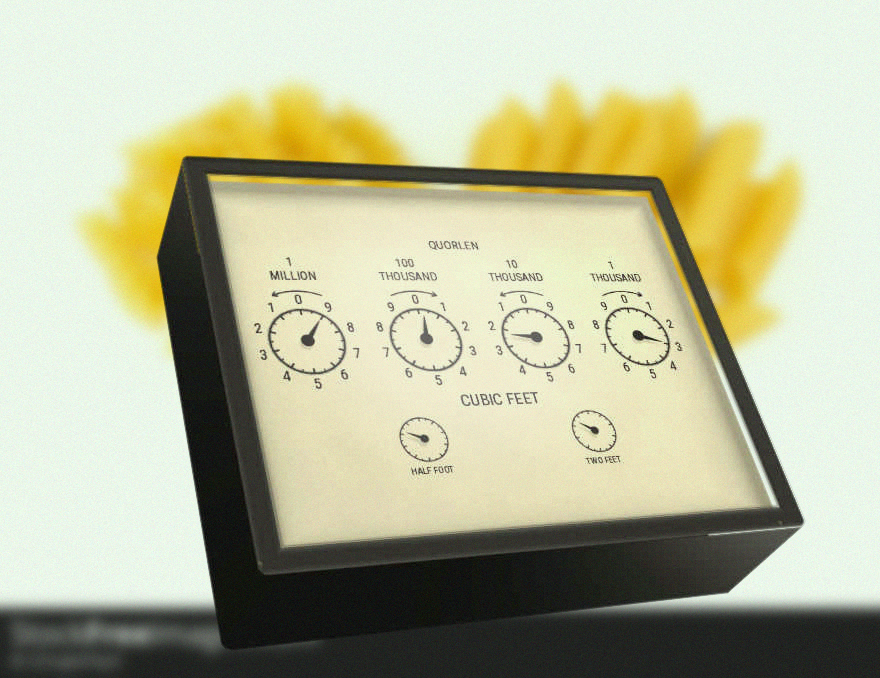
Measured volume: 902300,ft³
